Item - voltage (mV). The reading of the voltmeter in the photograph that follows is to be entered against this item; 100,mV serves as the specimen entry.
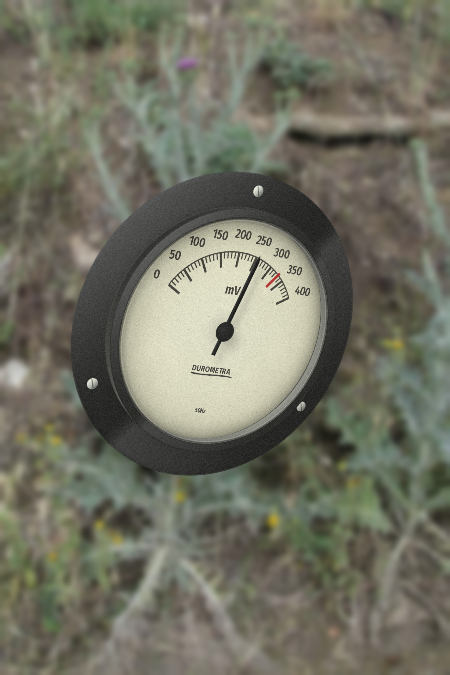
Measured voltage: 250,mV
